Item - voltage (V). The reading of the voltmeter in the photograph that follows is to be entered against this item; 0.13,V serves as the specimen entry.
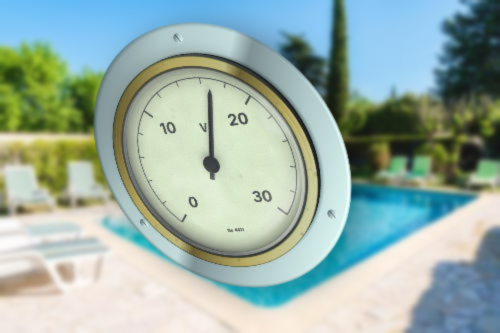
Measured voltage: 17,V
